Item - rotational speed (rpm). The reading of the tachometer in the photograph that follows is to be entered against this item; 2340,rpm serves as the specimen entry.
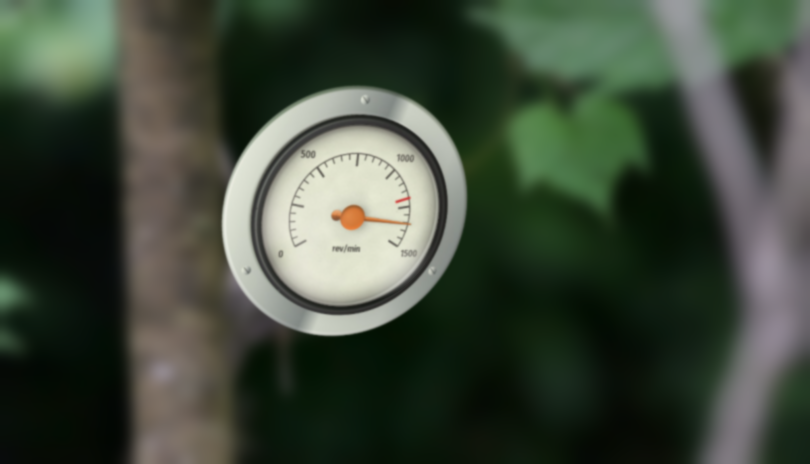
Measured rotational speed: 1350,rpm
